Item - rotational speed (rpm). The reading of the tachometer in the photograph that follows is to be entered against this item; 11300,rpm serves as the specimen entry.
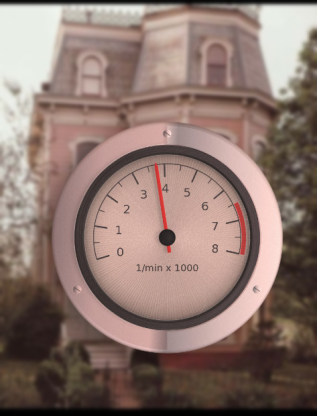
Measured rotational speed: 3750,rpm
